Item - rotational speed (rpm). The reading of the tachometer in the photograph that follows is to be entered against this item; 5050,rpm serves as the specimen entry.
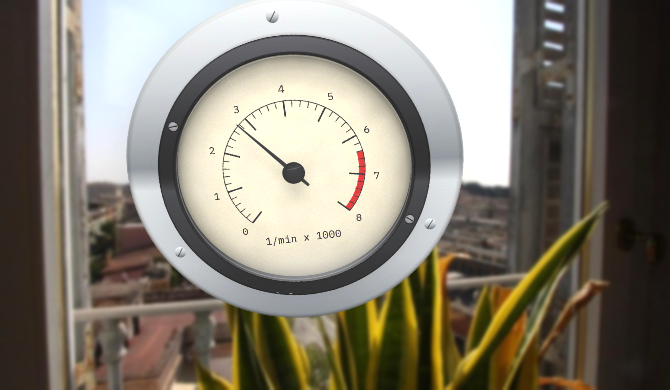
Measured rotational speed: 2800,rpm
